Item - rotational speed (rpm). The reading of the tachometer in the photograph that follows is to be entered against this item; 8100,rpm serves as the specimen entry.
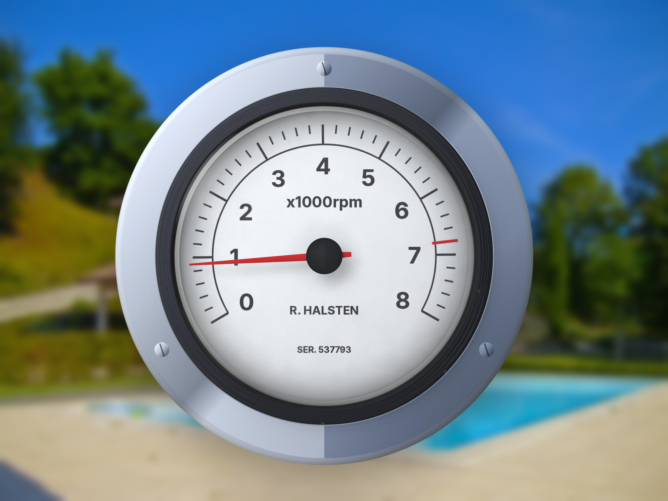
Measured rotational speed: 900,rpm
